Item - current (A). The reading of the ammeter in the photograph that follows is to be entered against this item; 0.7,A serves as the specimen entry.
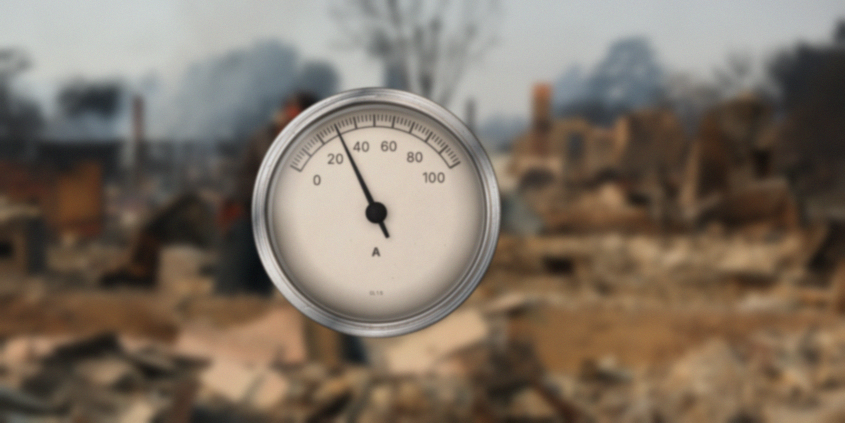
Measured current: 30,A
